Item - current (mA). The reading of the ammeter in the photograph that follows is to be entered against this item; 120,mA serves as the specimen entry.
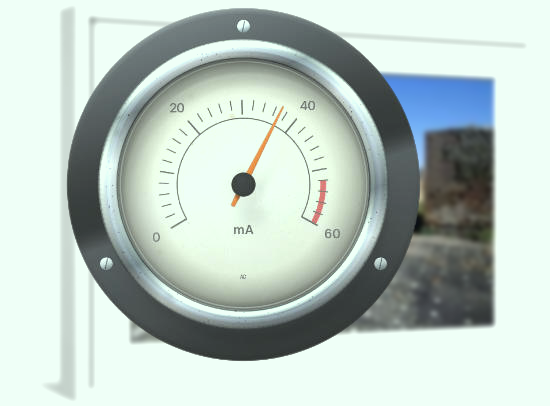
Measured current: 37,mA
